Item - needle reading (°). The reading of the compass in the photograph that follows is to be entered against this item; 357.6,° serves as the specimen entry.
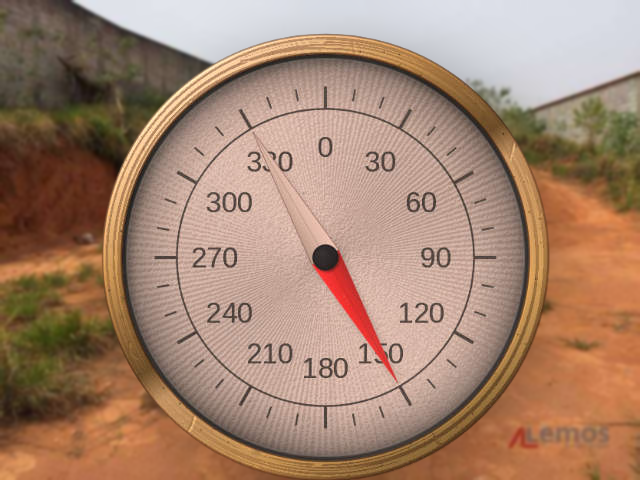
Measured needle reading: 150,°
